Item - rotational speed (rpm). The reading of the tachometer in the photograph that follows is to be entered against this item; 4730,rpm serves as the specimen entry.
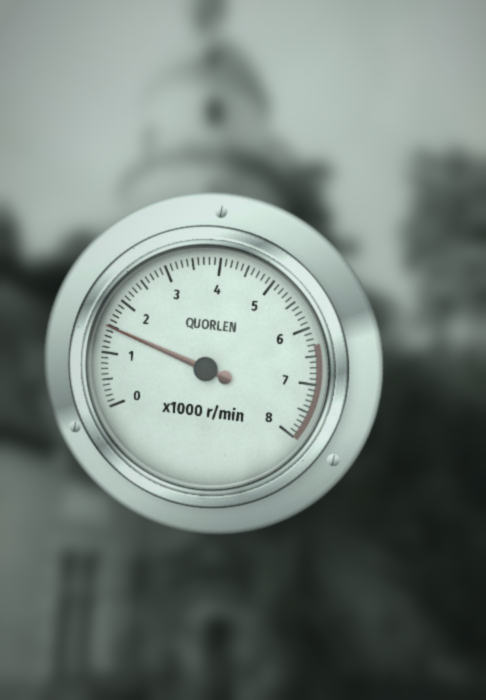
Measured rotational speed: 1500,rpm
